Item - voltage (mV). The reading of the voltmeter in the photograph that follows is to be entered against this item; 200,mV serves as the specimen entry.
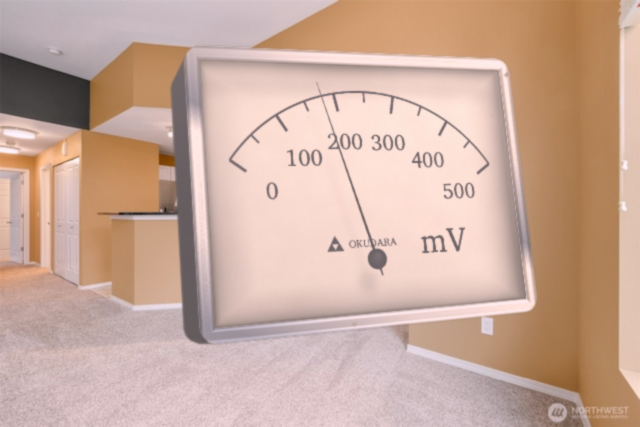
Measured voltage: 175,mV
